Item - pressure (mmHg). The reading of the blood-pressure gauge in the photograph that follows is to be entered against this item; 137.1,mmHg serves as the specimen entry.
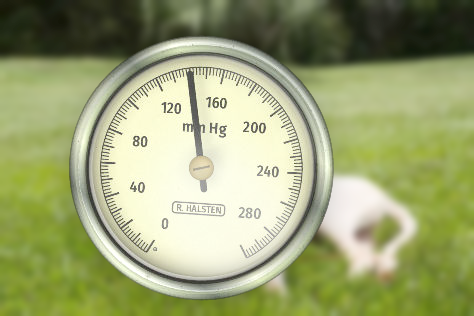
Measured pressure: 140,mmHg
